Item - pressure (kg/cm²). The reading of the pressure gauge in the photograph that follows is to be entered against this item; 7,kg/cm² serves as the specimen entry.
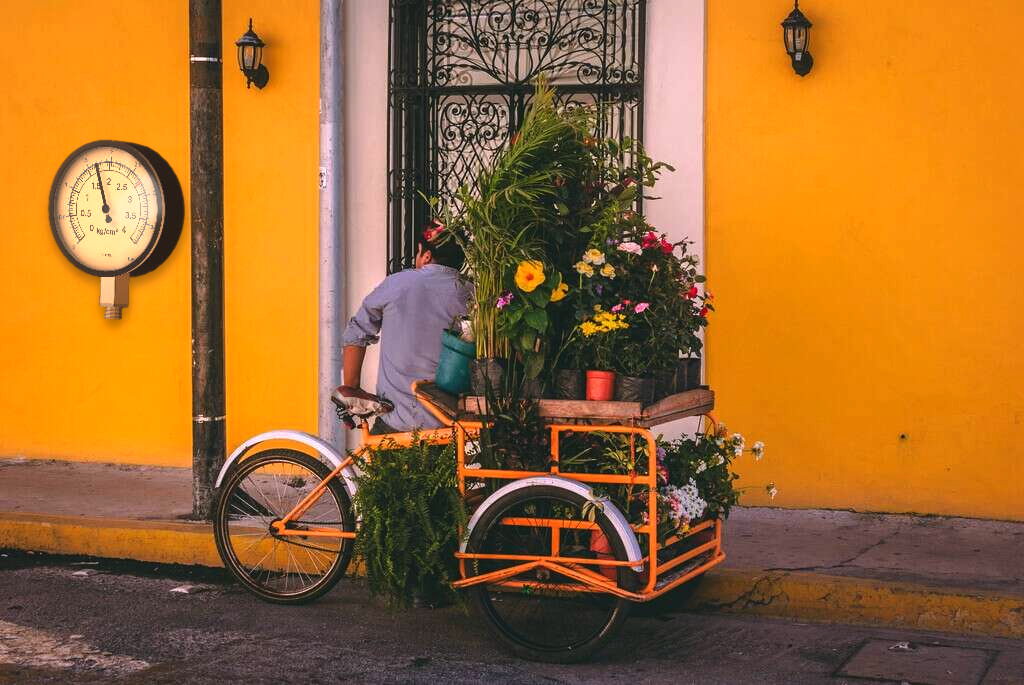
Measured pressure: 1.75,kg/cm²
